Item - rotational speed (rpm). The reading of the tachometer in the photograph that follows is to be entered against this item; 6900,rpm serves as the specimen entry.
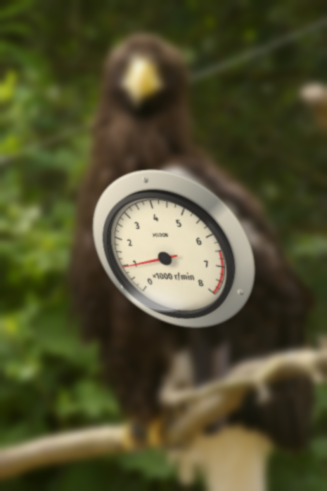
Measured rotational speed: 1000,rpm
